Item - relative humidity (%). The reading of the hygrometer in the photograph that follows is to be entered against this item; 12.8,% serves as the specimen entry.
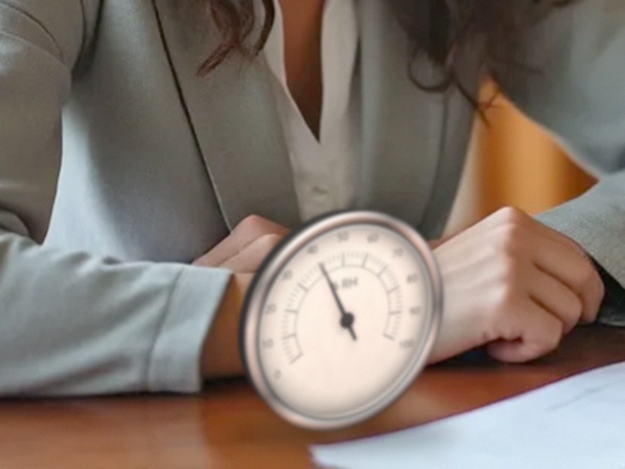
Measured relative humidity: 40,%
